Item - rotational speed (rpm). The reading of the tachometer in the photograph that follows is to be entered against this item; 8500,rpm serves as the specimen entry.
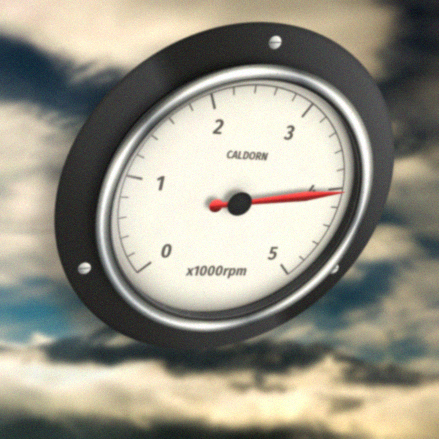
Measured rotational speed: 4000,rpm
